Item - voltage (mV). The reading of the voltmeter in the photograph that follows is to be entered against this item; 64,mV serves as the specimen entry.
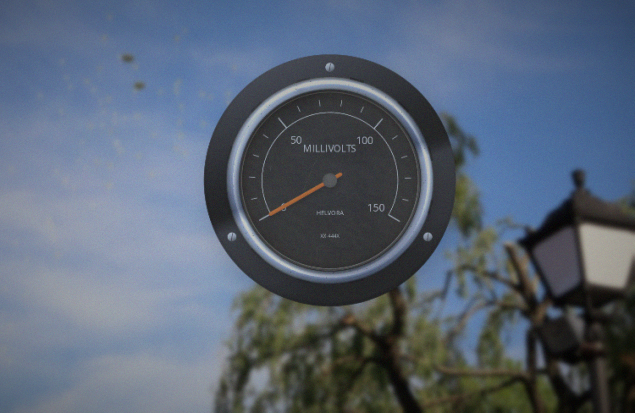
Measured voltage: 0,mV
